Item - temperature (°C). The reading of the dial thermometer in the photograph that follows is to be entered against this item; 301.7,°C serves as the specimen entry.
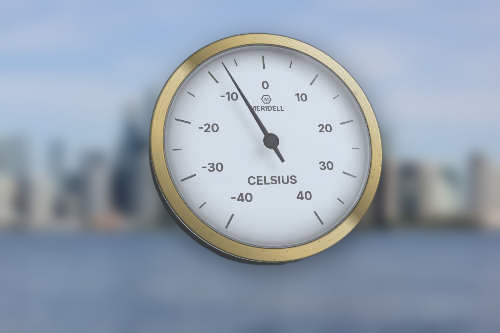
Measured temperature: -7.5,°C
